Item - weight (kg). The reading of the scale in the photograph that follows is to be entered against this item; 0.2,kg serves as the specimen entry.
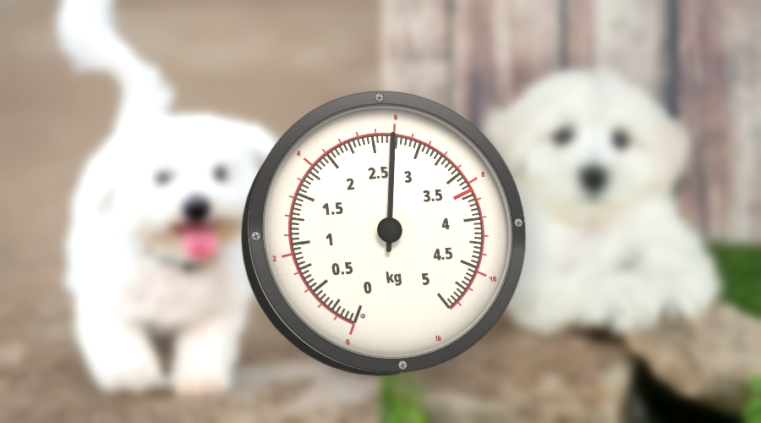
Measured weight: 2.7,kg
